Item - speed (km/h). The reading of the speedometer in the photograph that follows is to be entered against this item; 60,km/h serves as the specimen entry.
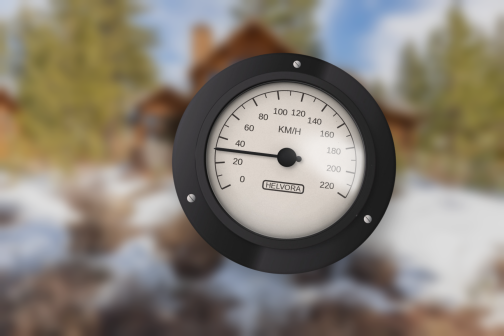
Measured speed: 30,km/h
